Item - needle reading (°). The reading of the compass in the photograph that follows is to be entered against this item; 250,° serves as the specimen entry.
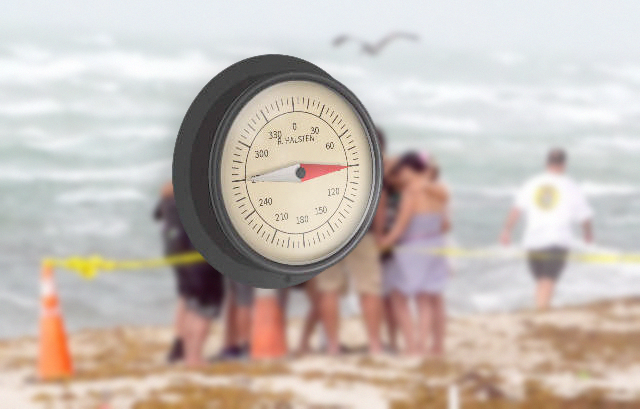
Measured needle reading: 90,°
